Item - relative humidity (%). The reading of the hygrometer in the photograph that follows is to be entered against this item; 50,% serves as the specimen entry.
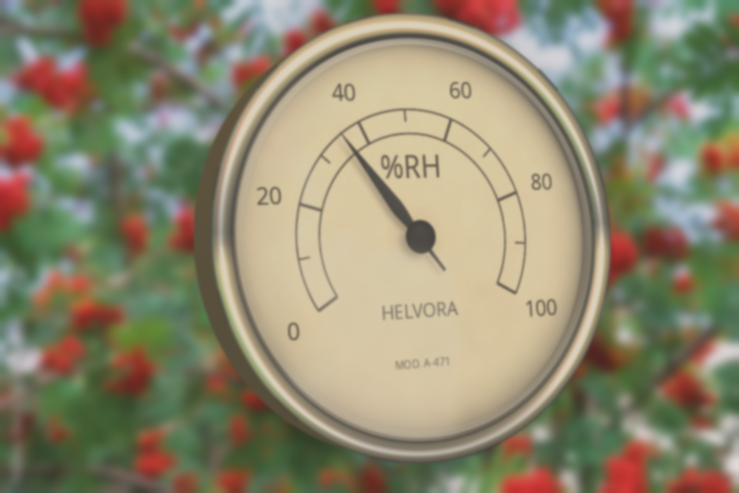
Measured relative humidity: 35,%
